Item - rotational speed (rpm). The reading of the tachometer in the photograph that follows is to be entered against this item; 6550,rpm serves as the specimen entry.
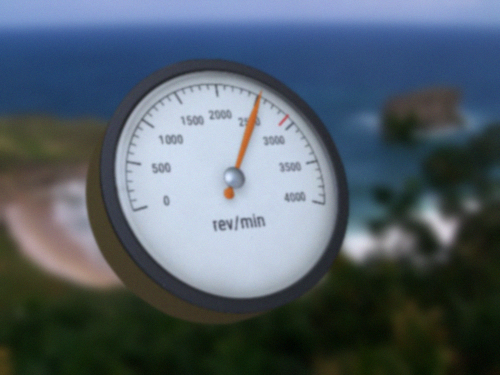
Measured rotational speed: 2500,rpm
